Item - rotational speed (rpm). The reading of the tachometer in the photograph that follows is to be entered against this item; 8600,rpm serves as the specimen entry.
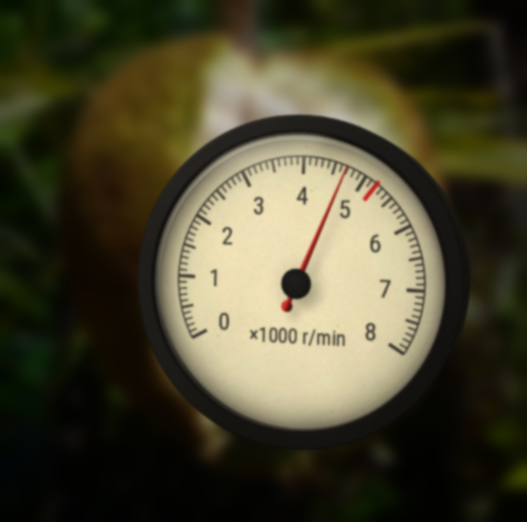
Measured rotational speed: 4700,rpm
